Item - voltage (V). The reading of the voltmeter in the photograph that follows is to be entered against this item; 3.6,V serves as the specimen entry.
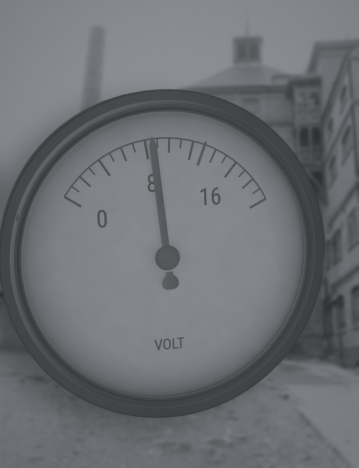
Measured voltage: 8.5,V
